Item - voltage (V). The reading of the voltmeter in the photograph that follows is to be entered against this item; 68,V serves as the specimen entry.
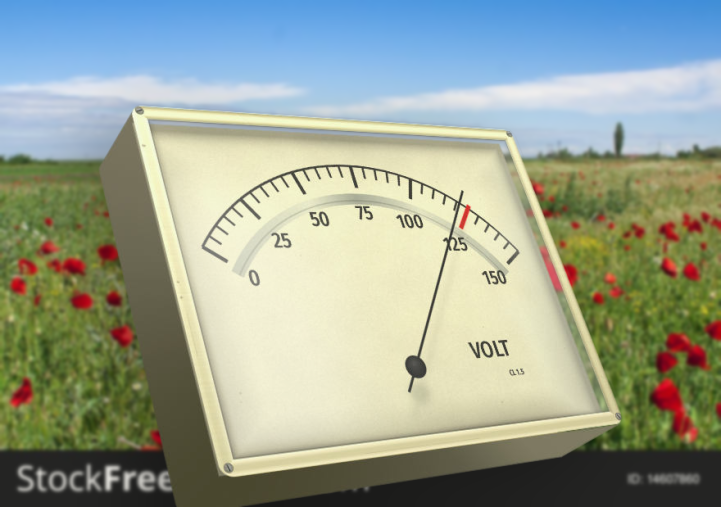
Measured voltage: 120,V
